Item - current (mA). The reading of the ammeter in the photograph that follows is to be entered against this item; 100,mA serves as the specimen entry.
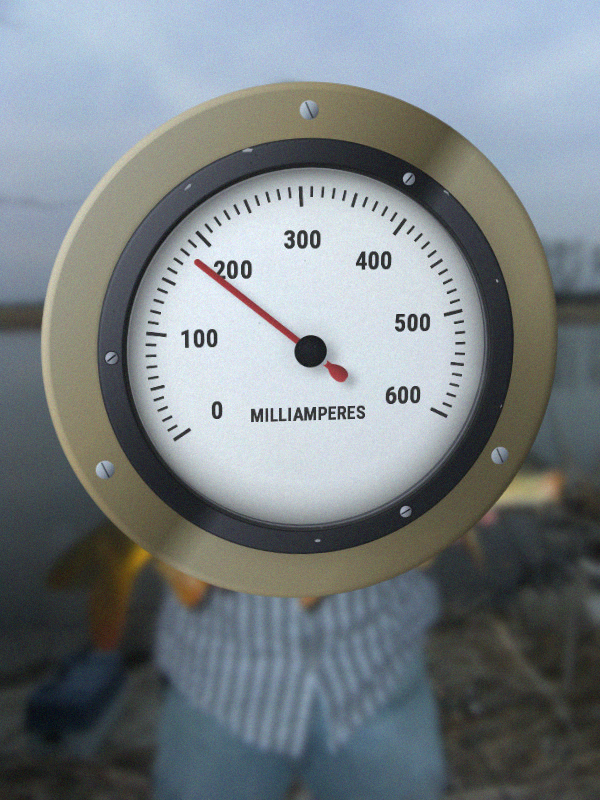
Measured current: 180,mA
